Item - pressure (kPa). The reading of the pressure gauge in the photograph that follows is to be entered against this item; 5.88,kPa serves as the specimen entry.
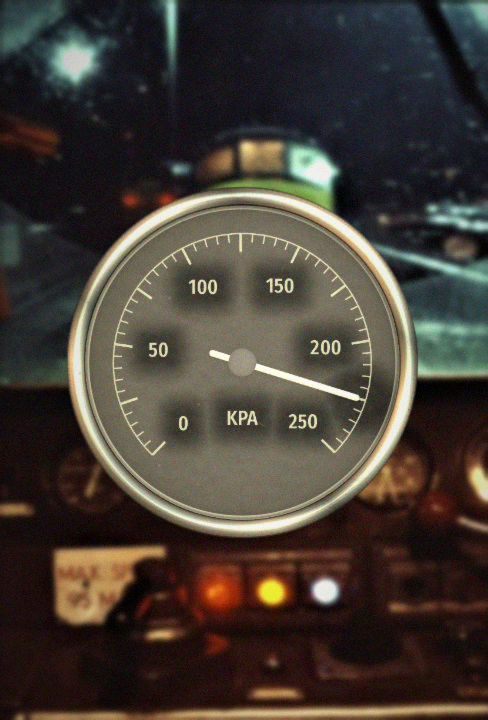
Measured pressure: 225,kPa
